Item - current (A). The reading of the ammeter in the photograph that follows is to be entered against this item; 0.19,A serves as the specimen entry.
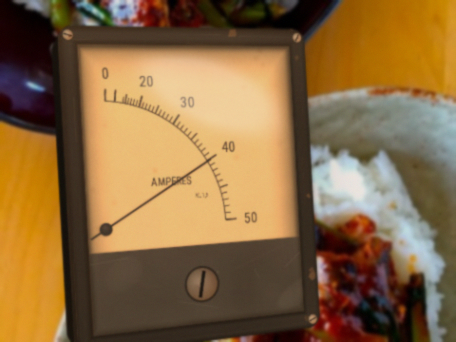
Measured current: 40,A
